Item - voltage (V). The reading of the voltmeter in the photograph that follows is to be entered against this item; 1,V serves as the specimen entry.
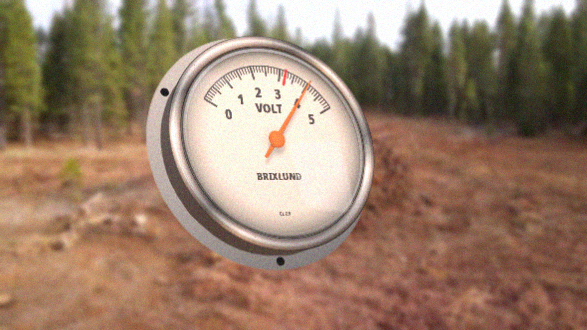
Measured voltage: 4,V
